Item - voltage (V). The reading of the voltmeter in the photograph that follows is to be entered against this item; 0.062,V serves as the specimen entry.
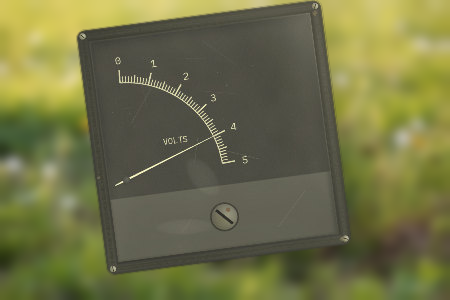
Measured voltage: 4,V
